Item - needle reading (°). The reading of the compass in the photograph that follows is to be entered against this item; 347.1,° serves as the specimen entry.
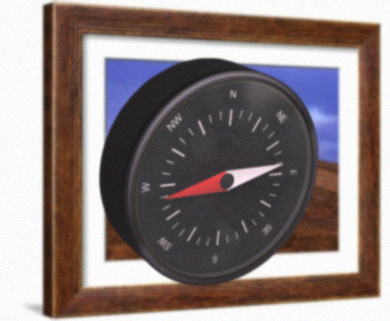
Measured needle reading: 260,°
